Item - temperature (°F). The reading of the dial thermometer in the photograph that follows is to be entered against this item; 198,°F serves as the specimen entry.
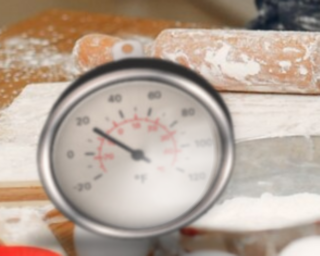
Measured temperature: 20,°F
